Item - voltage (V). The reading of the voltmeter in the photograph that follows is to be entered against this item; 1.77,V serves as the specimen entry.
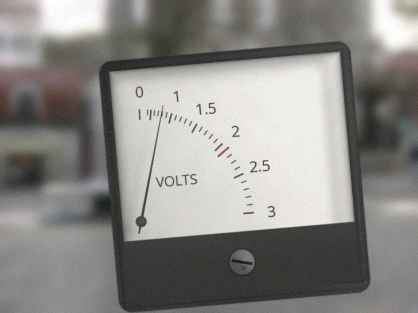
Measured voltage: 0.8,V
